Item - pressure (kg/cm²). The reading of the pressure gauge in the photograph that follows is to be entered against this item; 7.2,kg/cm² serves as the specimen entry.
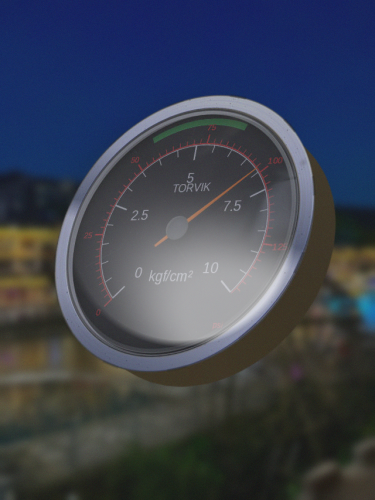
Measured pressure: 7,kg/cm²
